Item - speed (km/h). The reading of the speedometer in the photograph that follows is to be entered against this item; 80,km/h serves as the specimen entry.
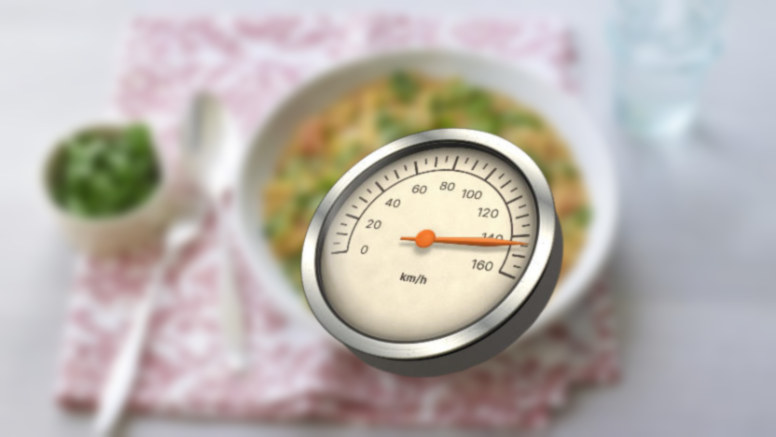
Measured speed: 145,km/h
